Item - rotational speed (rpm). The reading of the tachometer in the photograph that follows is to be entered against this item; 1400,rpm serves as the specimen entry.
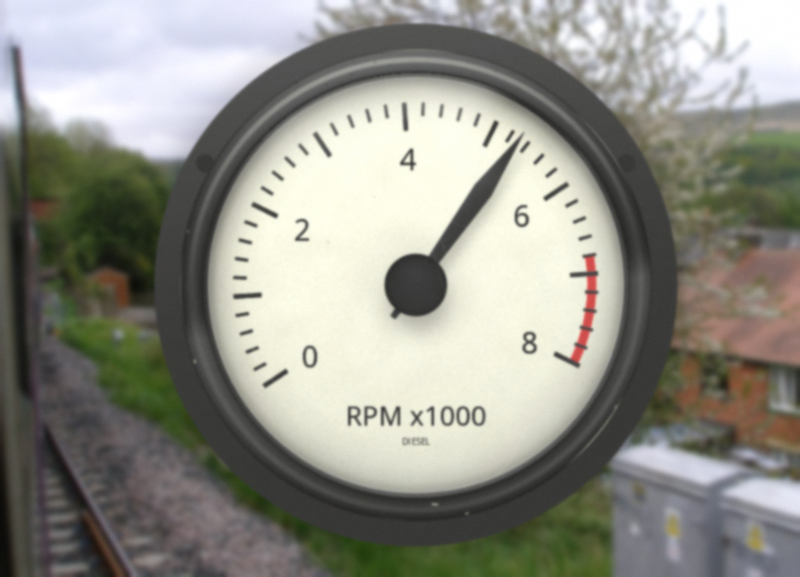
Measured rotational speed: 5300,rpm
